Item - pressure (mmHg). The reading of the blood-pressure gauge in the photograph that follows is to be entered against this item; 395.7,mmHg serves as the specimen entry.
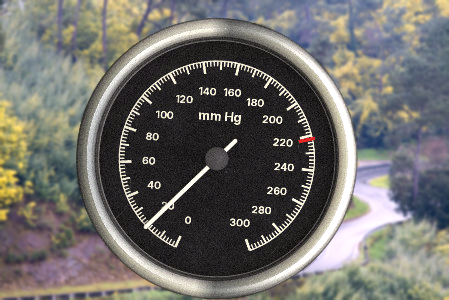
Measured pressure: 20,mmHg
